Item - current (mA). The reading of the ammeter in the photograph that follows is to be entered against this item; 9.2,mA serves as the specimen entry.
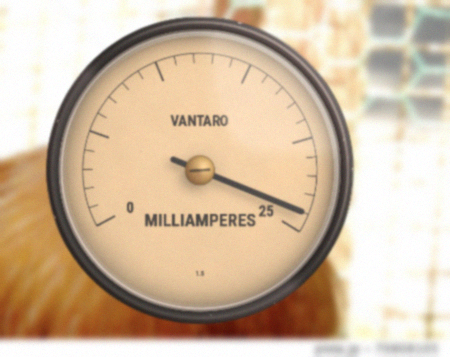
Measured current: 24,mA
